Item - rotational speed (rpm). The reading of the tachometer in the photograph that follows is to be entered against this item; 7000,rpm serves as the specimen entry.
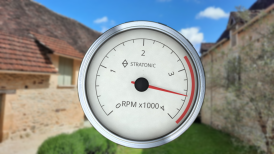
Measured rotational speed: 3500,rpm
